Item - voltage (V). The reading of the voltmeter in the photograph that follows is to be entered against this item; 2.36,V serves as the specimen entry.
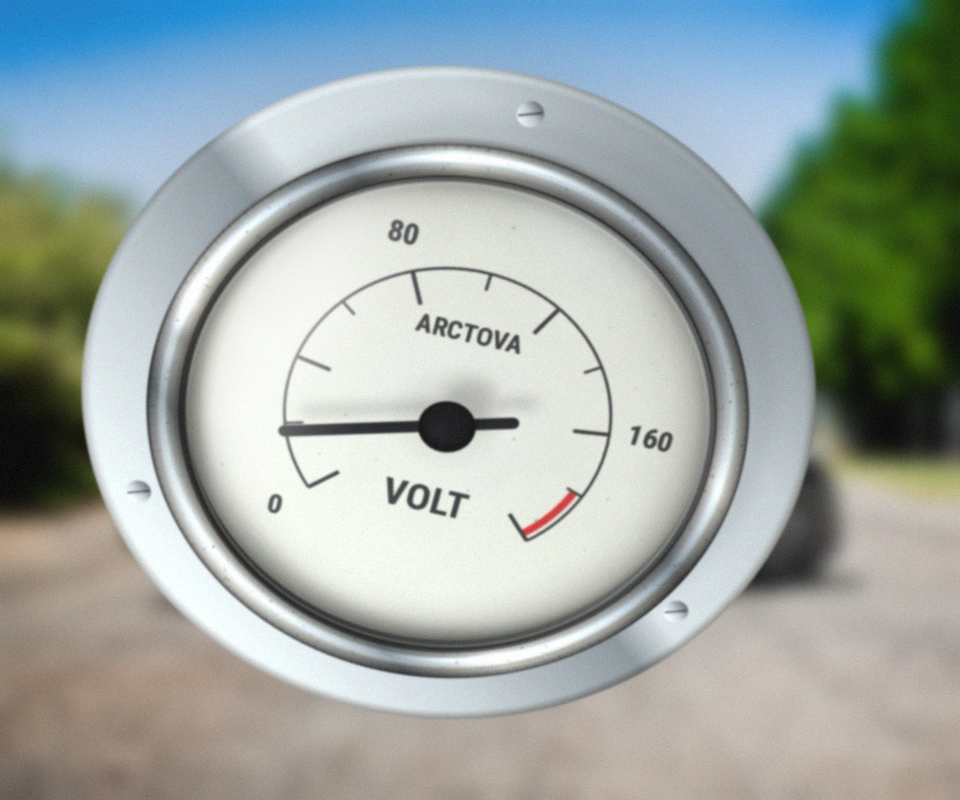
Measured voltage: 20,V
